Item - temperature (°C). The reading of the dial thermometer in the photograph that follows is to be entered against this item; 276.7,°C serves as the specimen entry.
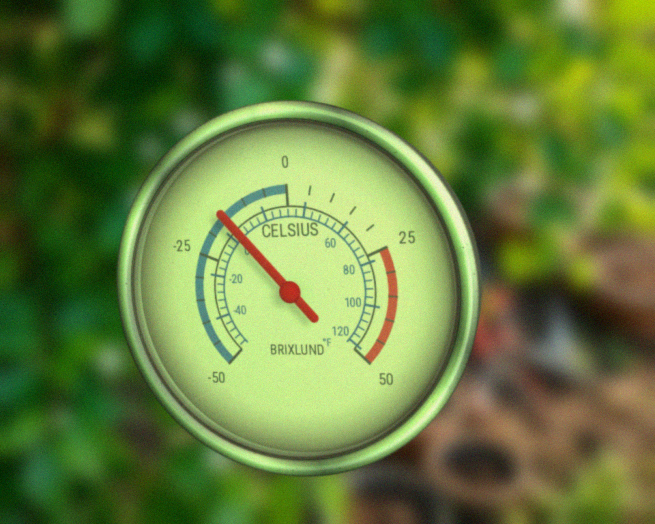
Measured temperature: -15,°C
